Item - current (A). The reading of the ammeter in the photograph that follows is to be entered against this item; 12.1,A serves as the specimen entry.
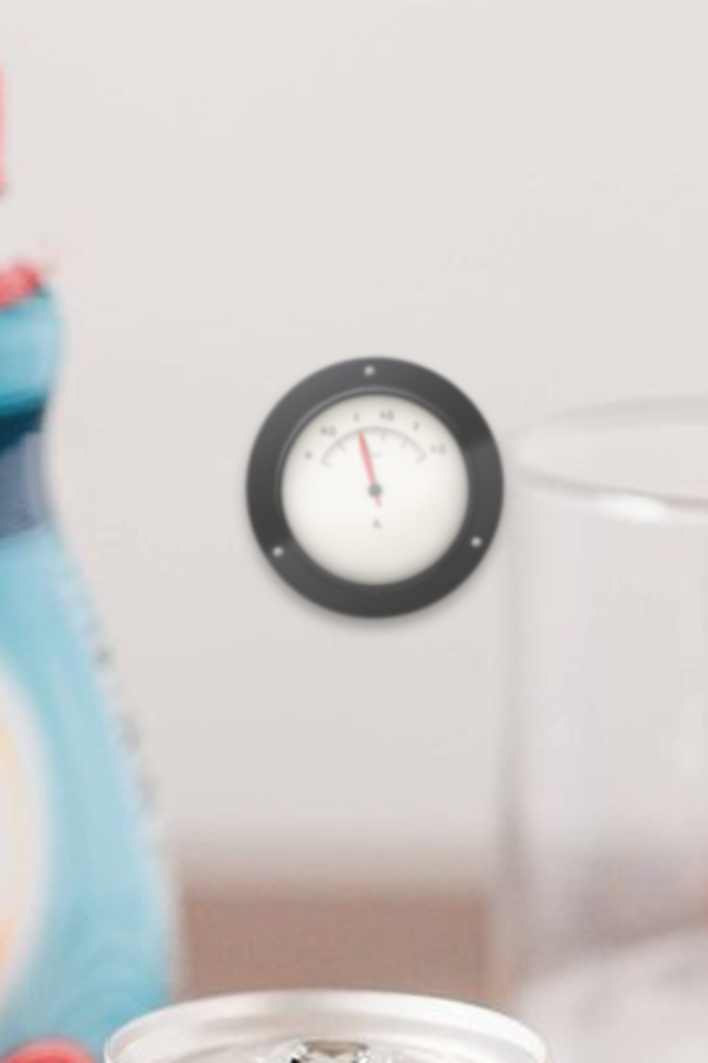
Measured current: 1,A
